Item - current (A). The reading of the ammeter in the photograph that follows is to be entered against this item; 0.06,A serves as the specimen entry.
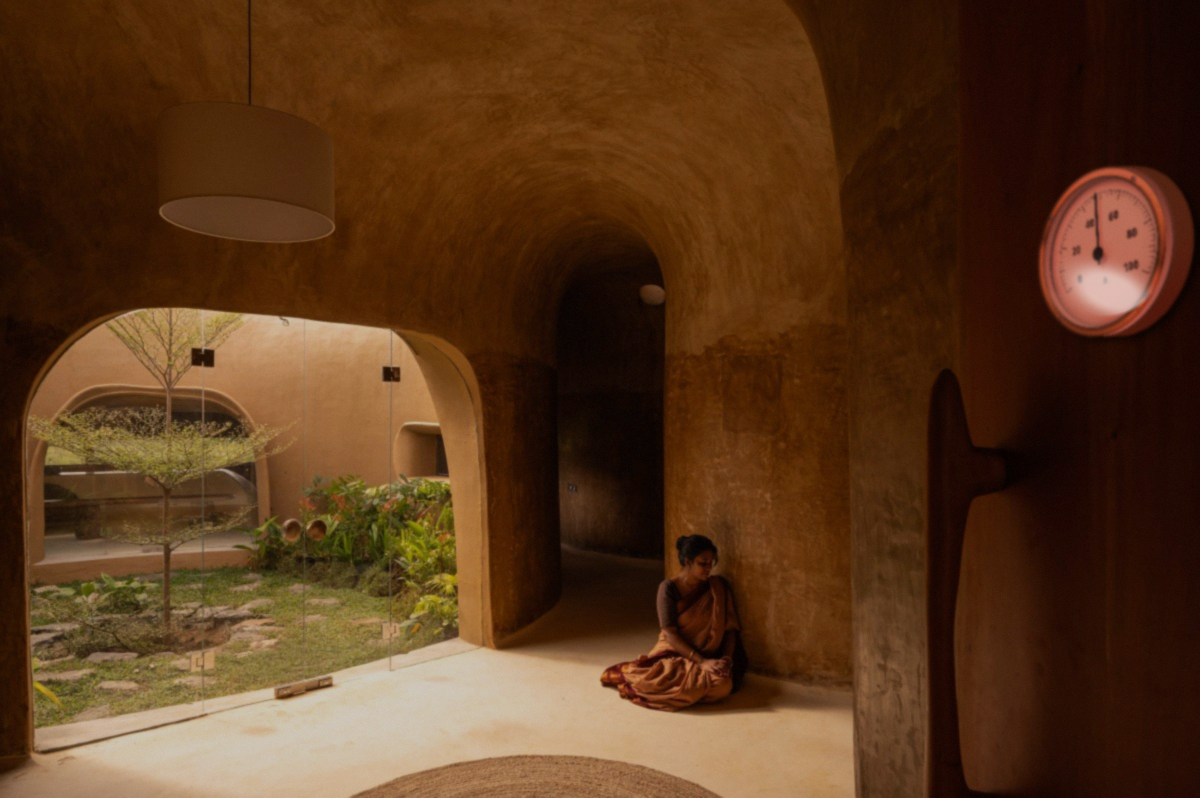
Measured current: 50,A
